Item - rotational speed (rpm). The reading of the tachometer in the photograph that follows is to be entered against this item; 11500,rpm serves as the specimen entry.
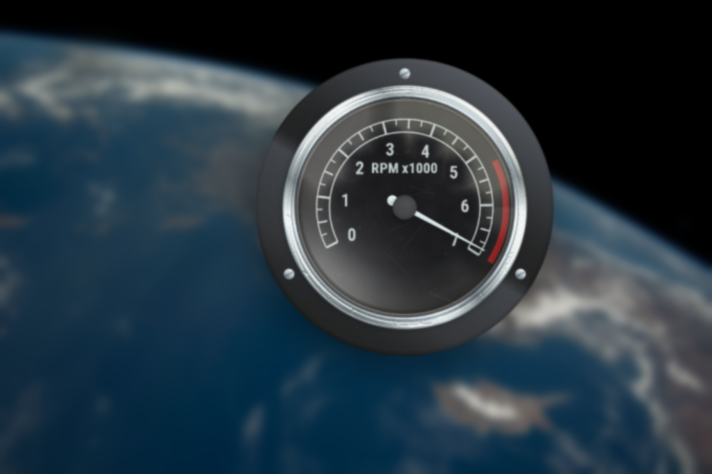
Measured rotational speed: 6875,rpm
